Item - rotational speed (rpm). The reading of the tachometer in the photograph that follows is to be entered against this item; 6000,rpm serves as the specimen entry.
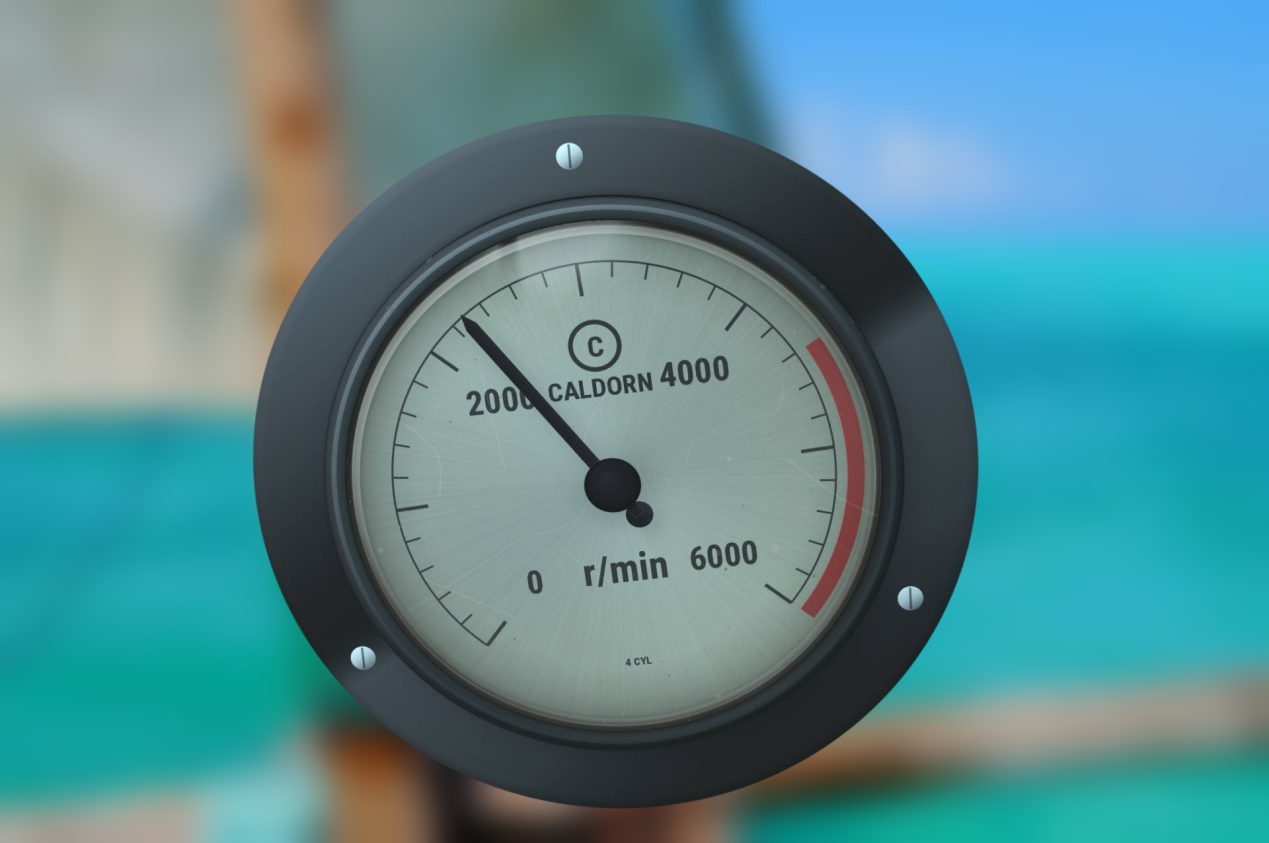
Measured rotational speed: 2300,rpm
